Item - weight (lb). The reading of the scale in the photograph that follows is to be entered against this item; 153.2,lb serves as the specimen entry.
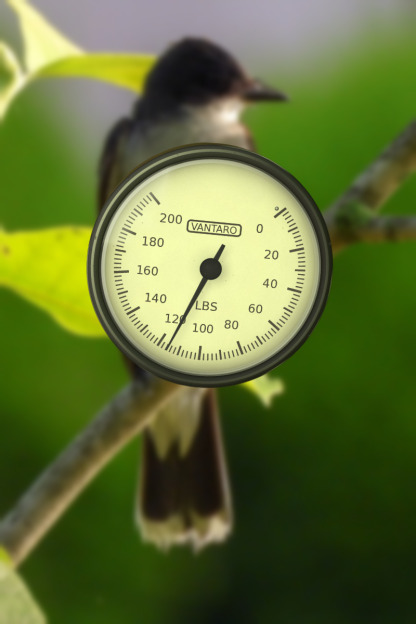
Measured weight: 116,lb
